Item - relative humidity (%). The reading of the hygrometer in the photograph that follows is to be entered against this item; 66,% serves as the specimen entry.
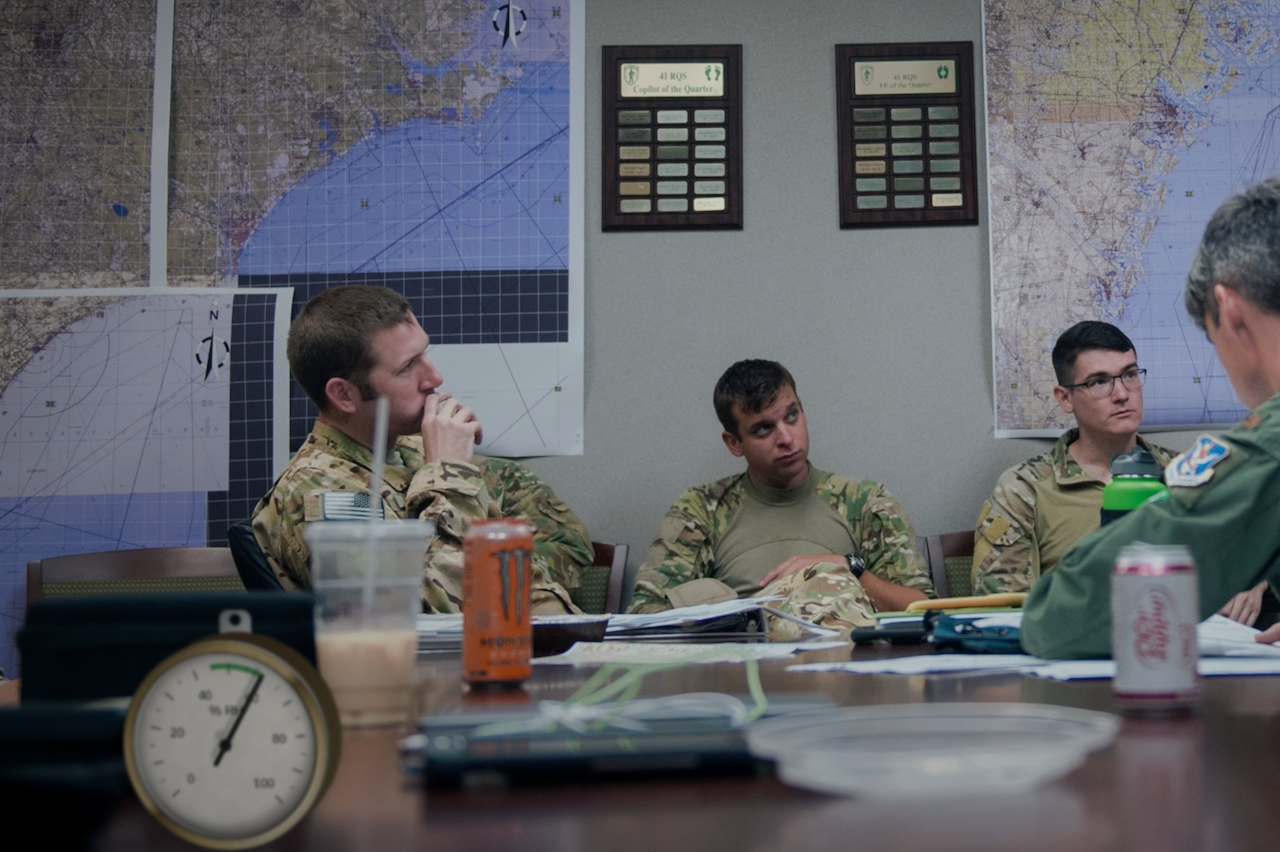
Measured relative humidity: 60,%
